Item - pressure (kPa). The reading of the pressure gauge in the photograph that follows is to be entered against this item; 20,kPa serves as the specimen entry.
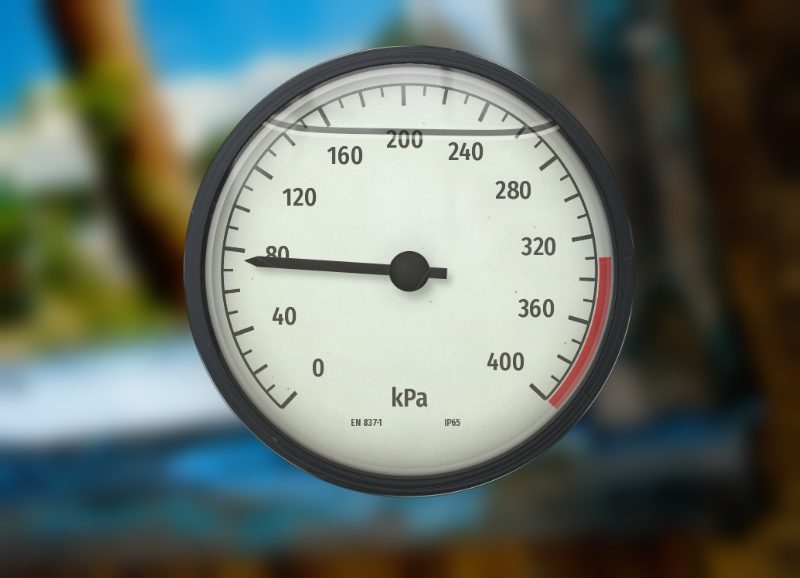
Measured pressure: 75,kPa
